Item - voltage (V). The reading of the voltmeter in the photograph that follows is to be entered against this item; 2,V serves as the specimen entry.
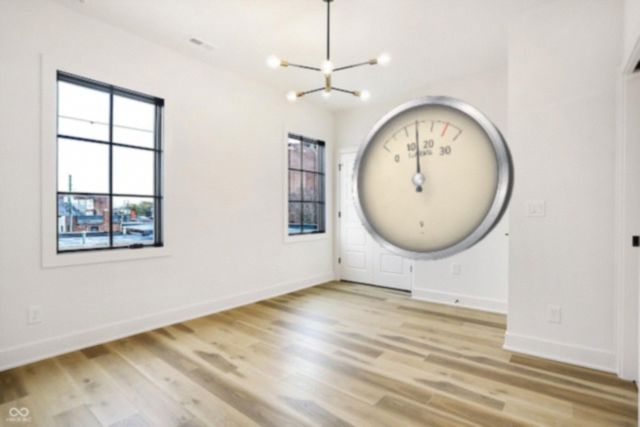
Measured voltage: 15,V
